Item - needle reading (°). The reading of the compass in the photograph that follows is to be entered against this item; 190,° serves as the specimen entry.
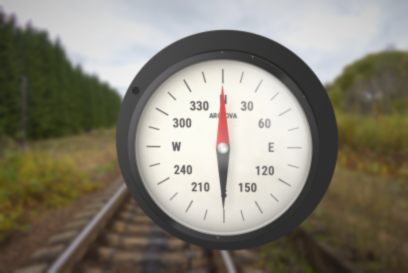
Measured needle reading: 0,°
